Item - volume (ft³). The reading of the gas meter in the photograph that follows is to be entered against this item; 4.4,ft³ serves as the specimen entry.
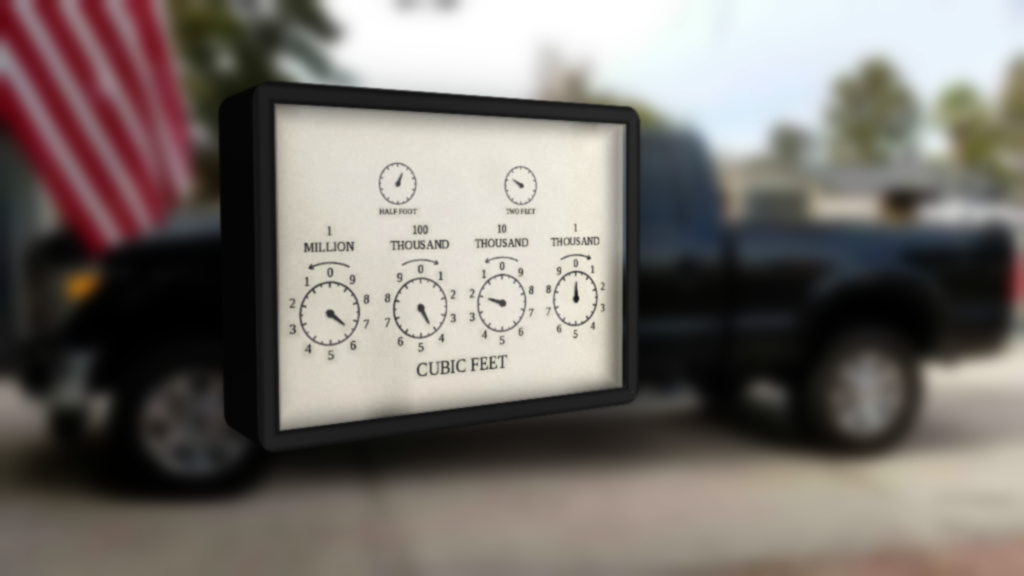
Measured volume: 642000,ft³
